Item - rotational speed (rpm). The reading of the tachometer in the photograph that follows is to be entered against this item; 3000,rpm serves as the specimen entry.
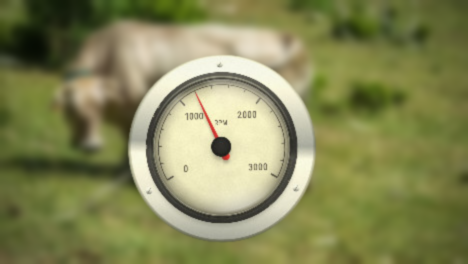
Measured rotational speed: 1200,rpm
